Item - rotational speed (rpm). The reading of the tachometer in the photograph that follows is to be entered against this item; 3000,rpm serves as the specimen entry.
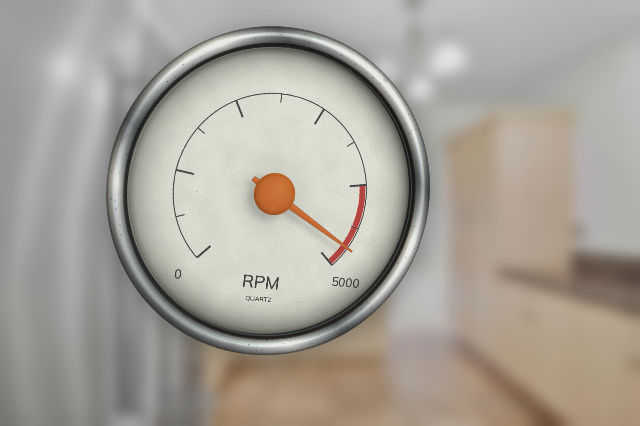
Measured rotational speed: 4750,rpm
